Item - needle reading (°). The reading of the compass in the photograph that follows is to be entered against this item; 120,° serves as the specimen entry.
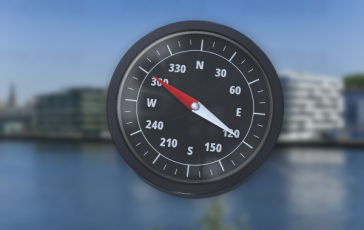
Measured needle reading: 300,°
